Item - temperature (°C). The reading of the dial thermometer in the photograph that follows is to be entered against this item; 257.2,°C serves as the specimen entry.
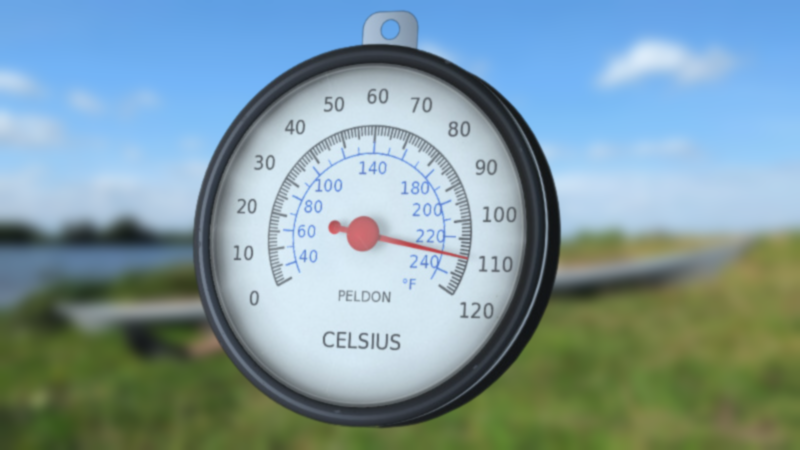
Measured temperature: 110,°C
